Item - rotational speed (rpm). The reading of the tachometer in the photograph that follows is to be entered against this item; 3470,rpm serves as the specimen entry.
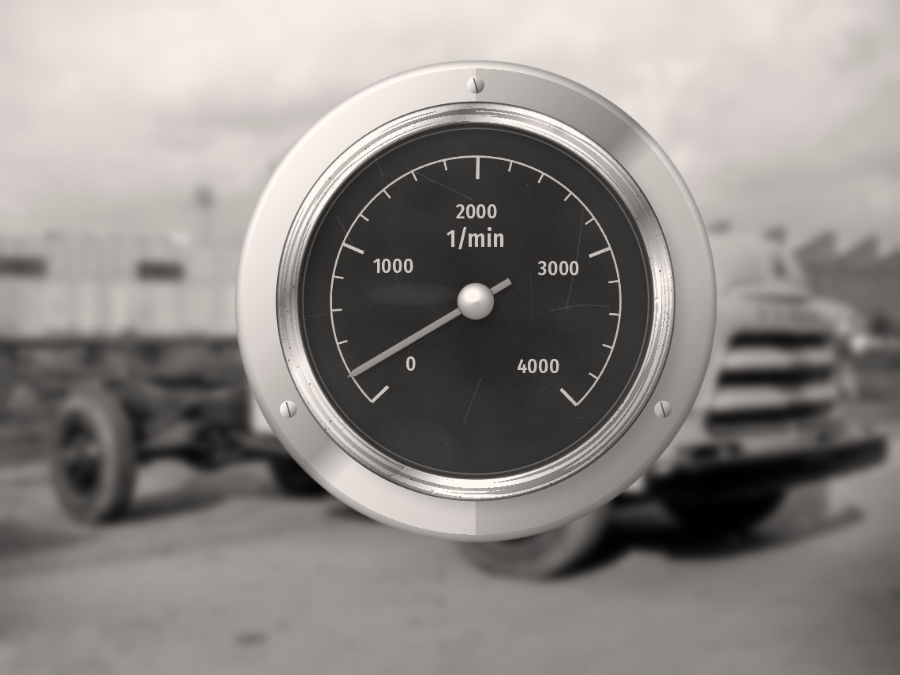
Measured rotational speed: 200,rpm
